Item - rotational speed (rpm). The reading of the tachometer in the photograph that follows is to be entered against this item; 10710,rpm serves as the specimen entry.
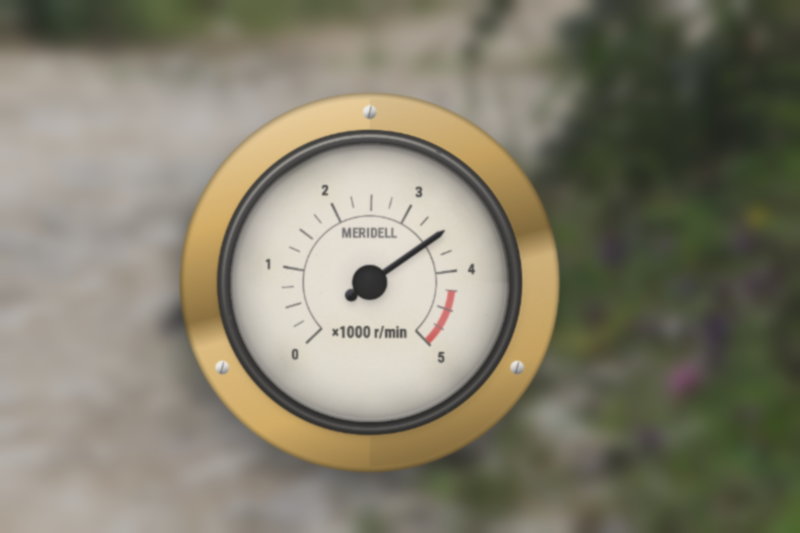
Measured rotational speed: 3500,rpm
